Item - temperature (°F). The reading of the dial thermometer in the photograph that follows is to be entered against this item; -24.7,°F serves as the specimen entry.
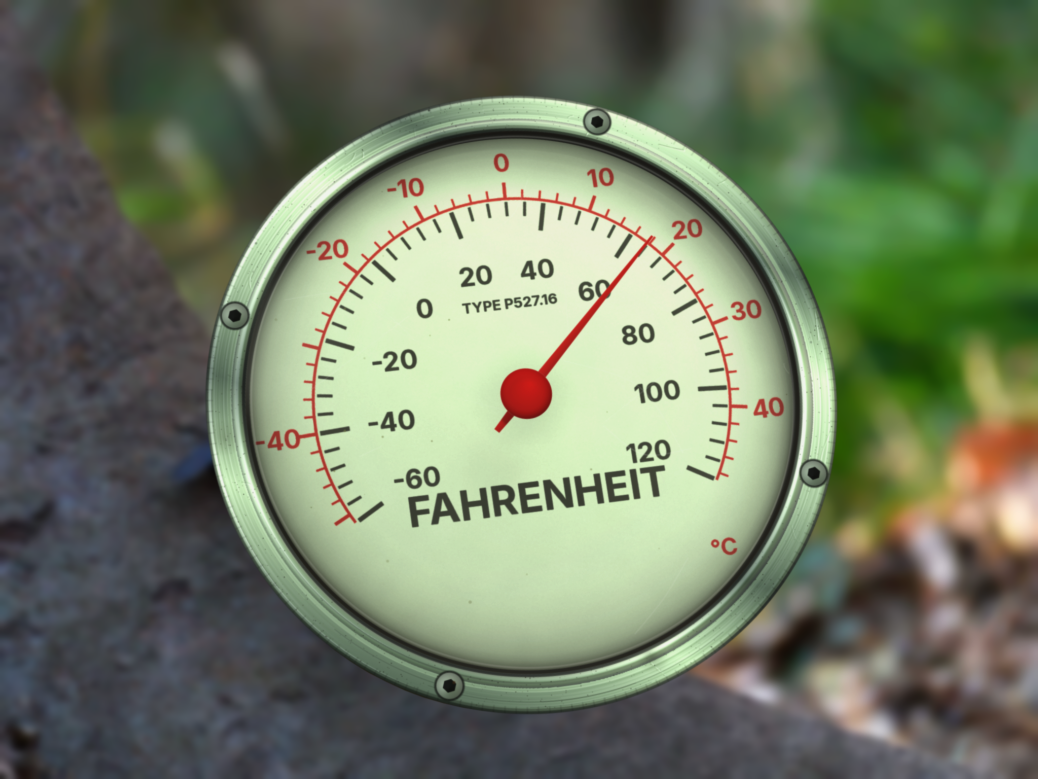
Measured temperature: 64,°F
